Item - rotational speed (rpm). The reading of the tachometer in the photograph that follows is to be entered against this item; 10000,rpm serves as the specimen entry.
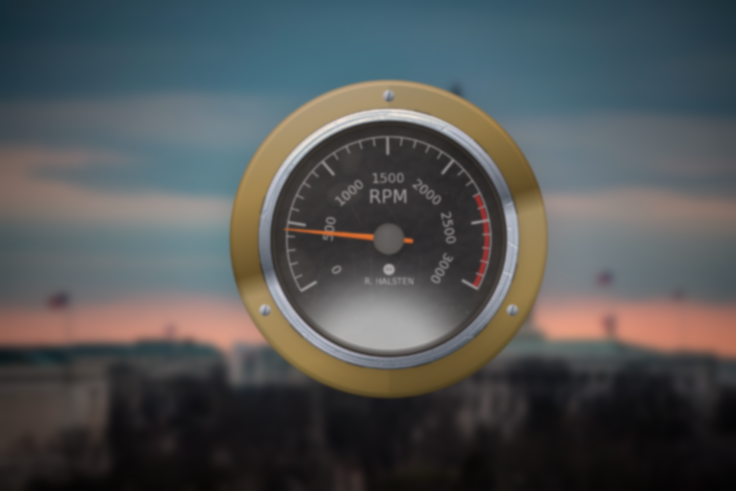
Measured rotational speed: 450,rpm
